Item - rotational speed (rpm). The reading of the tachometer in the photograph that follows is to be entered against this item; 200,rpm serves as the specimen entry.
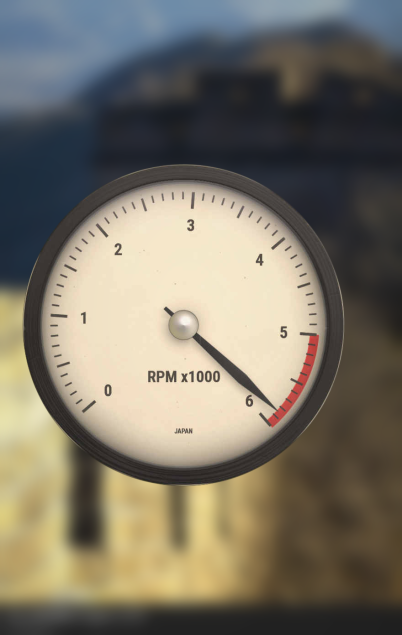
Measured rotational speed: 5850,rpm
